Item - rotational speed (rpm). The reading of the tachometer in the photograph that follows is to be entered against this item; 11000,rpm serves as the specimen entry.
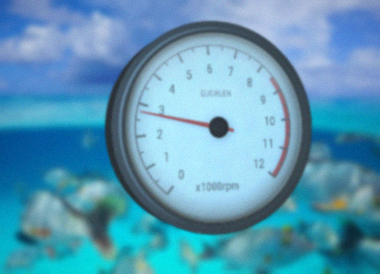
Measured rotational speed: 2750,rpm
